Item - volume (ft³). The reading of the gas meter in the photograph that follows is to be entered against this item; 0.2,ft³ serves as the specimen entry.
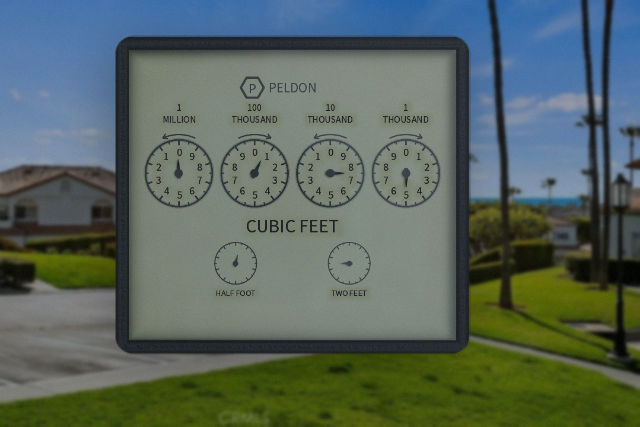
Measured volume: 7500,ft³
